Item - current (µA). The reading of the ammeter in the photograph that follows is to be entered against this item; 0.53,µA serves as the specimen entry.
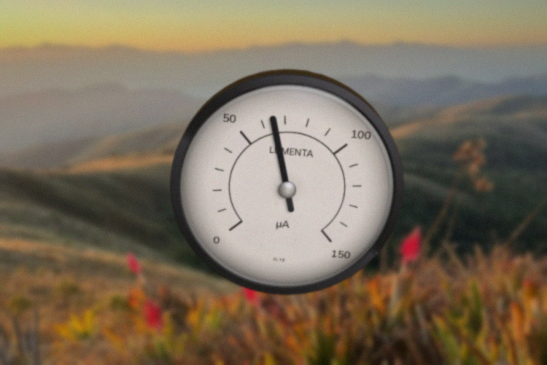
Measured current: 65,µA
